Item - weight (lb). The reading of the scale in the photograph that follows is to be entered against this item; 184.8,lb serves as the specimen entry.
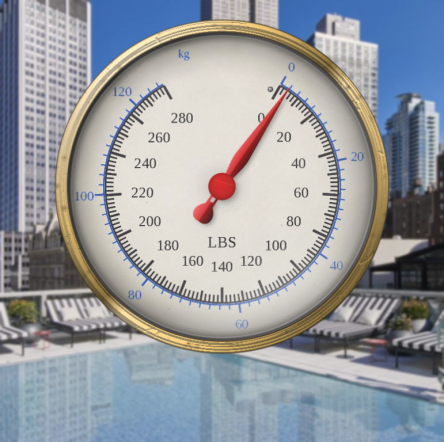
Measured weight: 4,lb
